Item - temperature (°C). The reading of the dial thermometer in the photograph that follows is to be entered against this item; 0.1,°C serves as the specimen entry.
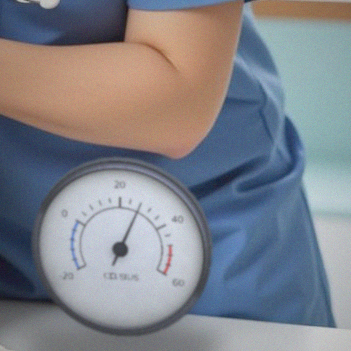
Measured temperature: 28,°C
